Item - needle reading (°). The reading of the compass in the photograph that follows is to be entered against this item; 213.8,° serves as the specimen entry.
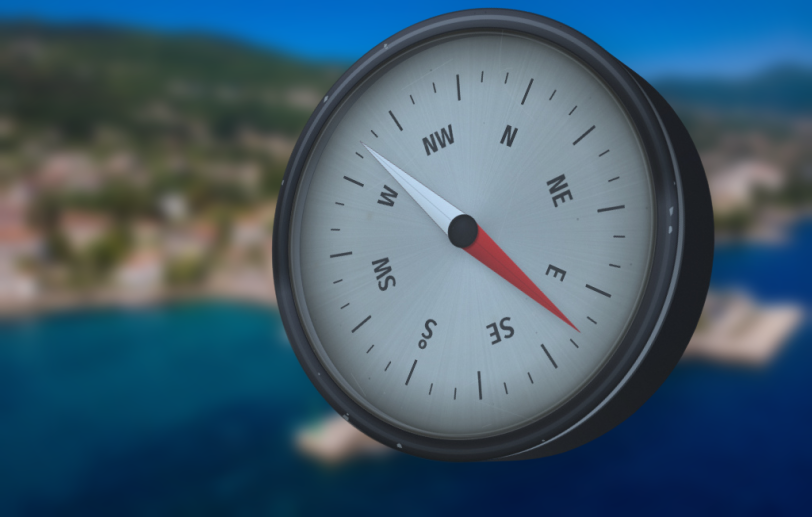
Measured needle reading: 105,°
